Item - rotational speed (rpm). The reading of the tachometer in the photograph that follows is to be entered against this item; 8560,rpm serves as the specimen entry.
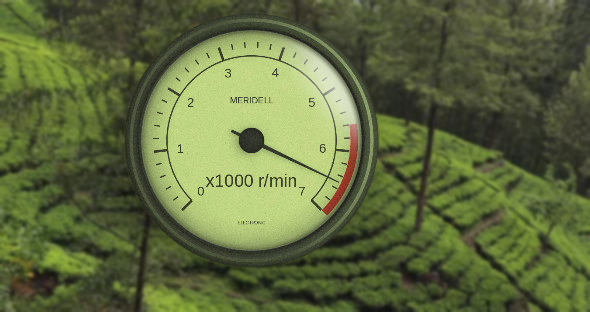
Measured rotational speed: 6500,rpm
